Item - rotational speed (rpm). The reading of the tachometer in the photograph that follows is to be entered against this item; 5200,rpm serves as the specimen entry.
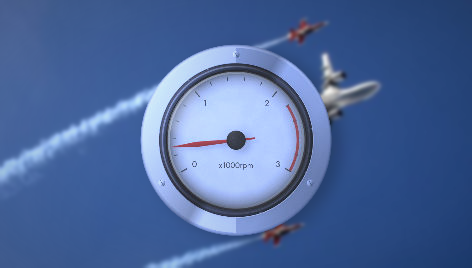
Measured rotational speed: 300,rpm
